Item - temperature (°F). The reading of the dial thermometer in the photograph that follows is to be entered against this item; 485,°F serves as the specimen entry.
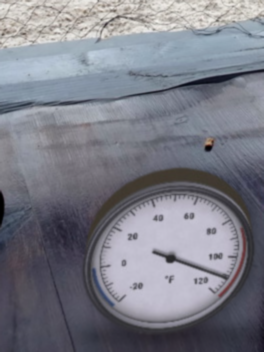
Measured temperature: 110,°F
